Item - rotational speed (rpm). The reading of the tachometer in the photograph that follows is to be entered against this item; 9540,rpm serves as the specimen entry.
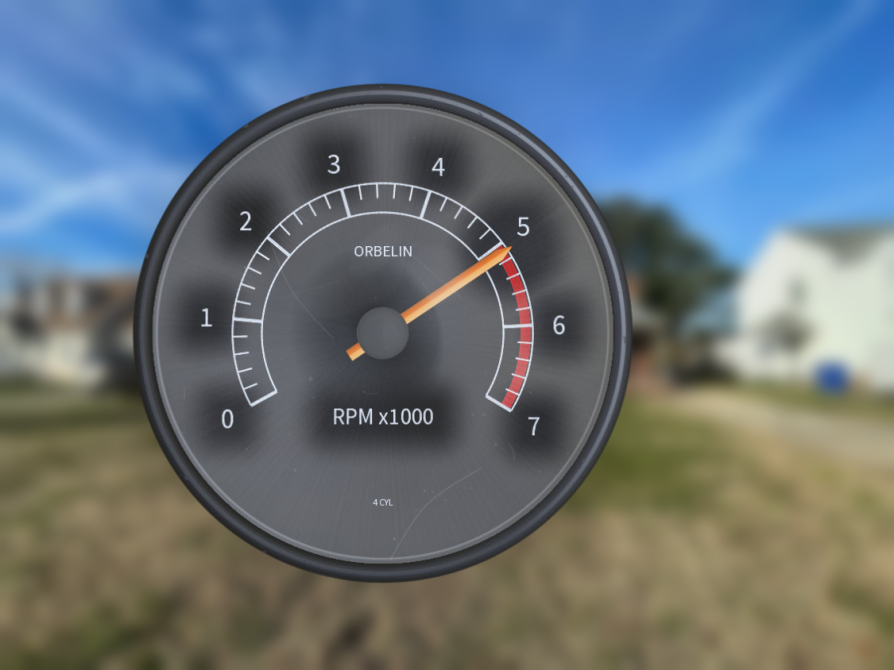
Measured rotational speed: 5100,rpm
